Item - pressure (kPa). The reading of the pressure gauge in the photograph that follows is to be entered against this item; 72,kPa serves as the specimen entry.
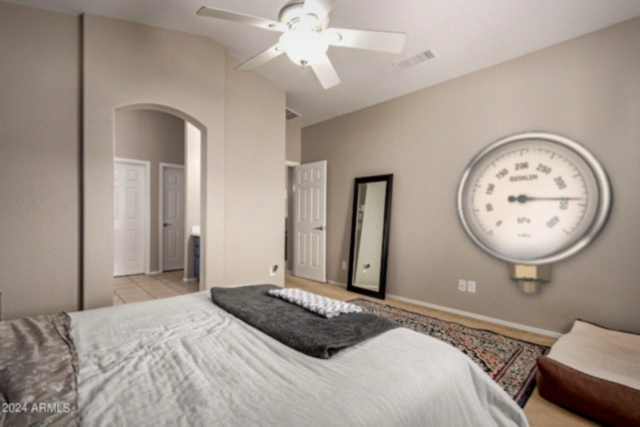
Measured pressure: 340,kPa
